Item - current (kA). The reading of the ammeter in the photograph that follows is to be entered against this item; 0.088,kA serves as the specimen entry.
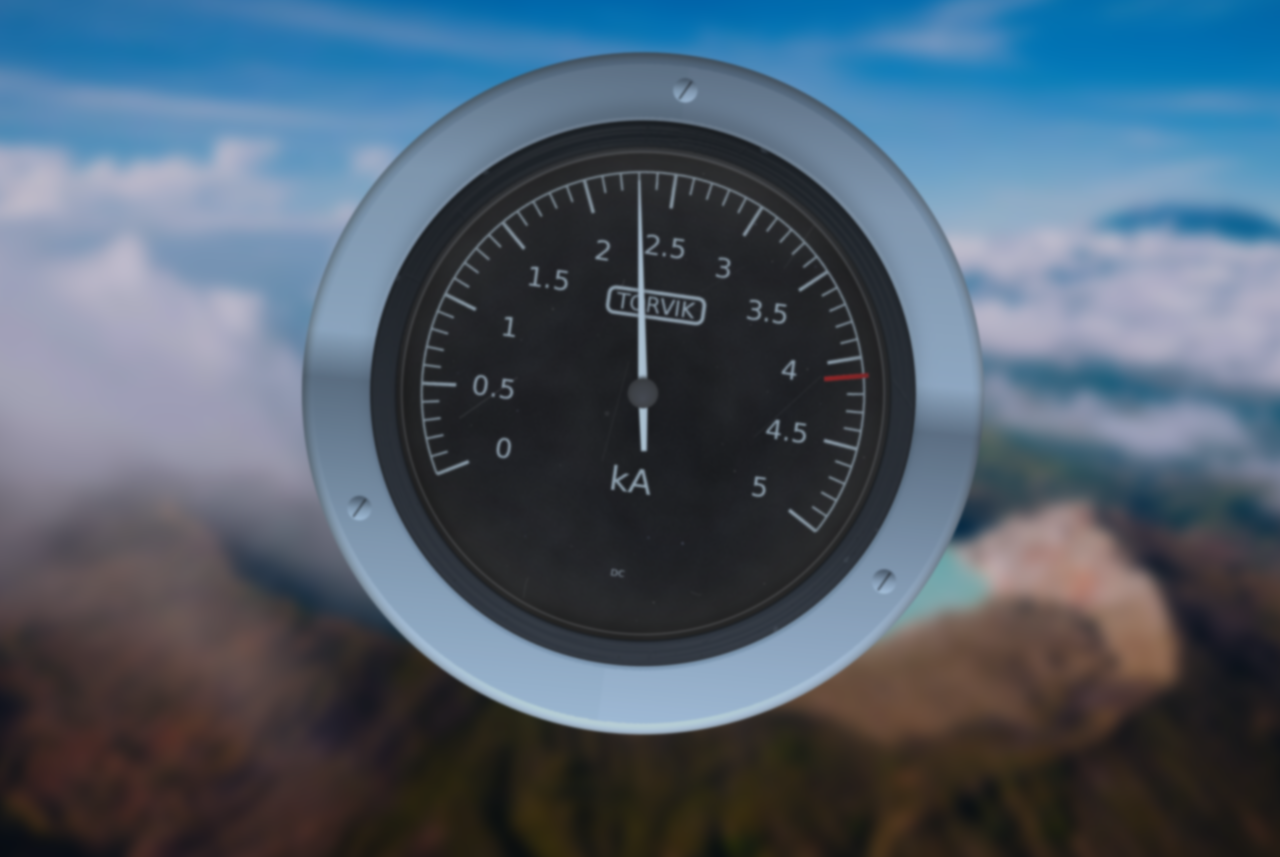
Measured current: 2.3,kA
